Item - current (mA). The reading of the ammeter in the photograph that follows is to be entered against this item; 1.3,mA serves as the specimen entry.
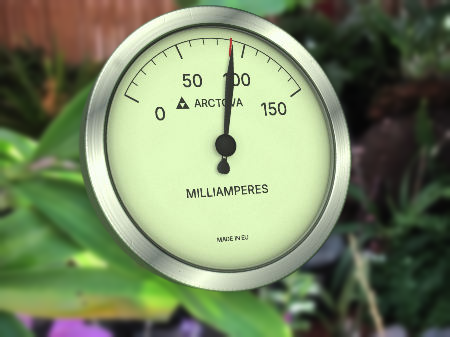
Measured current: 90,mA
